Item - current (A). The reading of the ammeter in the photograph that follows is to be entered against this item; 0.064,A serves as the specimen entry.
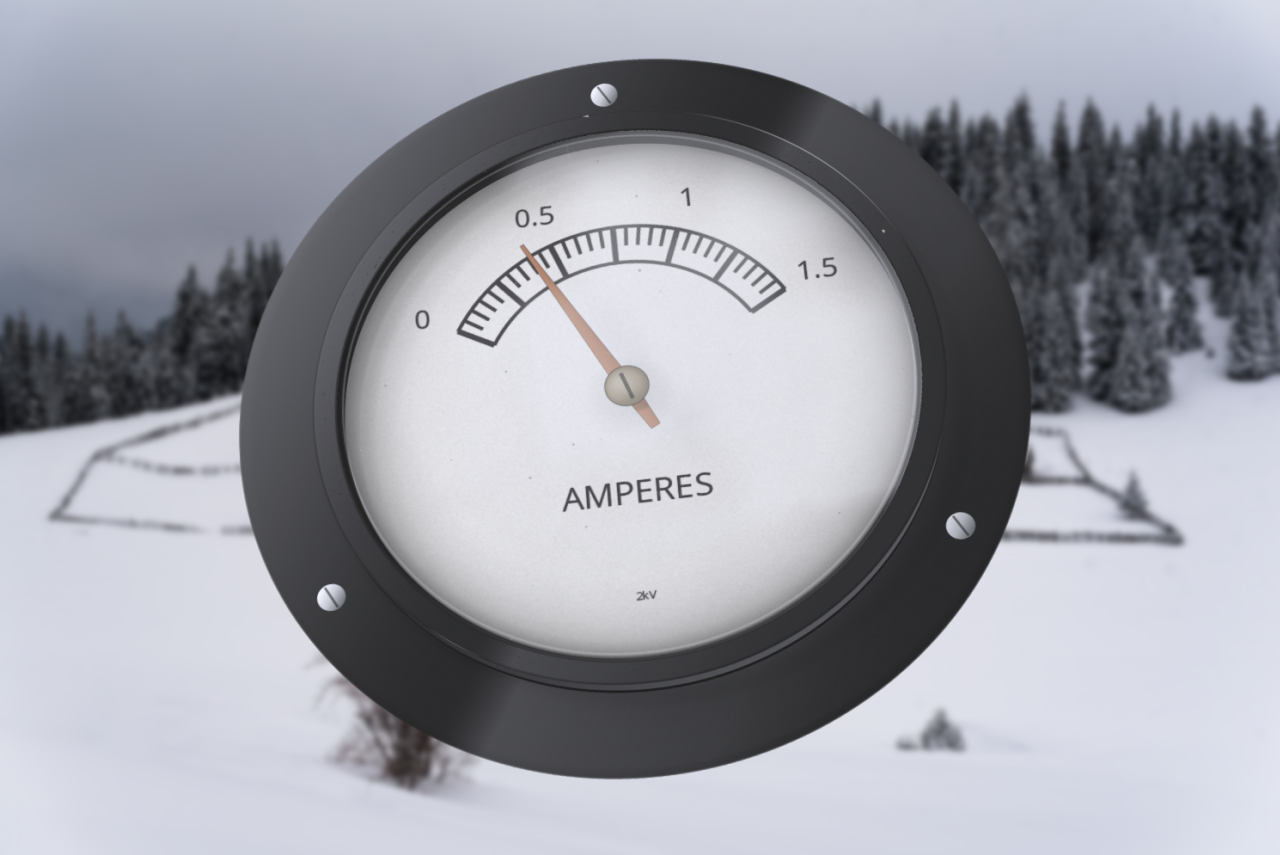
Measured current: 0.4,A
